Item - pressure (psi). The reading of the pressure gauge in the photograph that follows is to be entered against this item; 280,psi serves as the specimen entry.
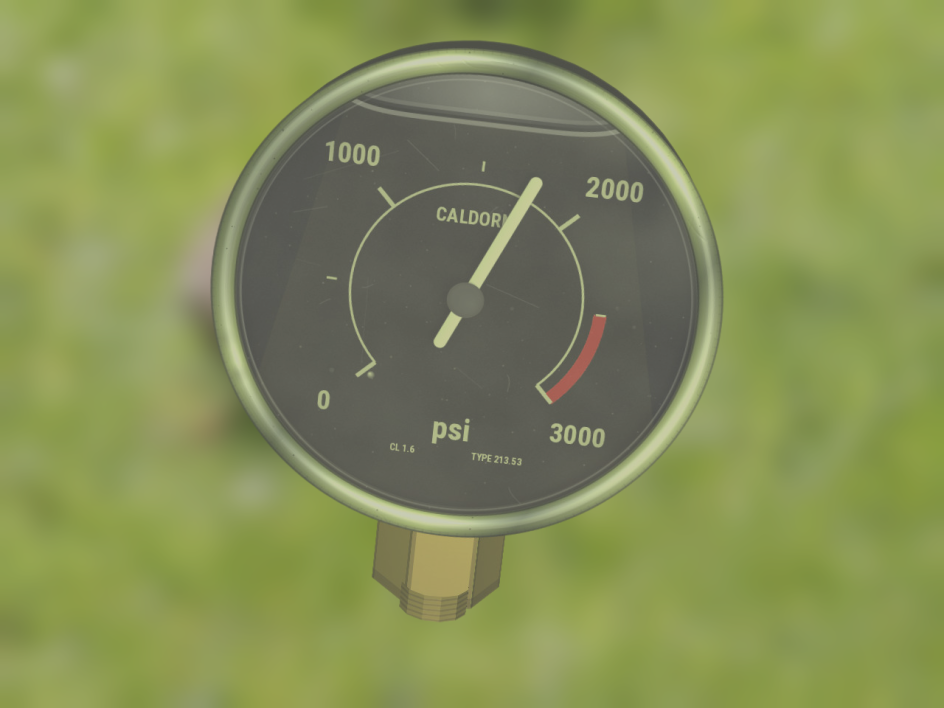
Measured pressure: 1750,psi
